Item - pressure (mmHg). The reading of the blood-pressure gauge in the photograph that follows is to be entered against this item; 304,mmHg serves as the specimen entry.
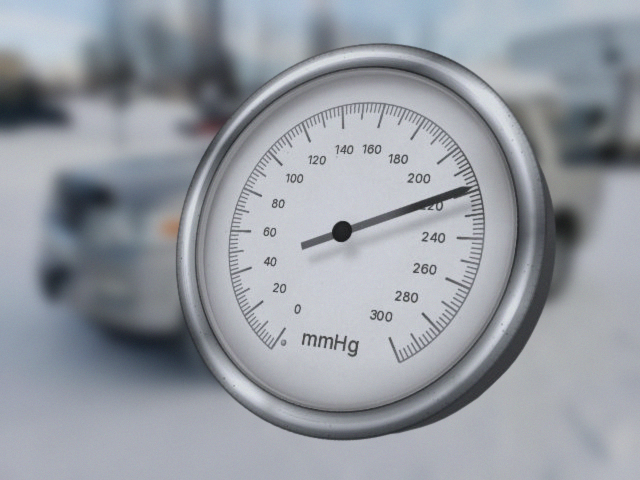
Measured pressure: 220,mmHg
